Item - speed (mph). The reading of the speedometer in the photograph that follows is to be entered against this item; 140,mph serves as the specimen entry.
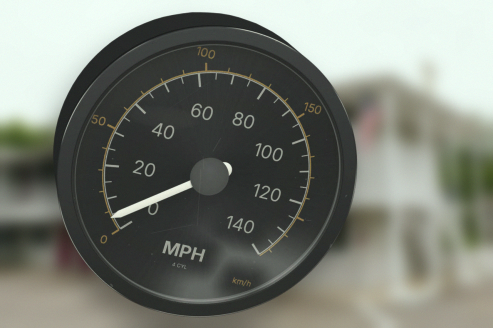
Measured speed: 5,mph
